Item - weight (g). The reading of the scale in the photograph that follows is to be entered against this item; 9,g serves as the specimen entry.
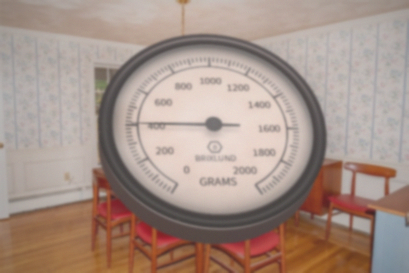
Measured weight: 400,g
